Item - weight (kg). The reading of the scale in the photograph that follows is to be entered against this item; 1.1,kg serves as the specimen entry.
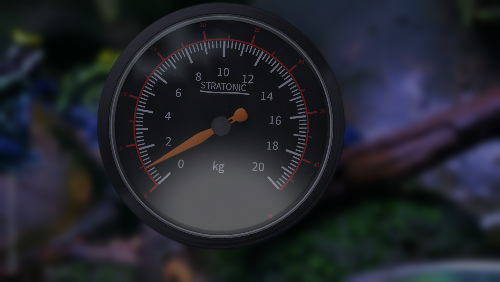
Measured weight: 1,kg
